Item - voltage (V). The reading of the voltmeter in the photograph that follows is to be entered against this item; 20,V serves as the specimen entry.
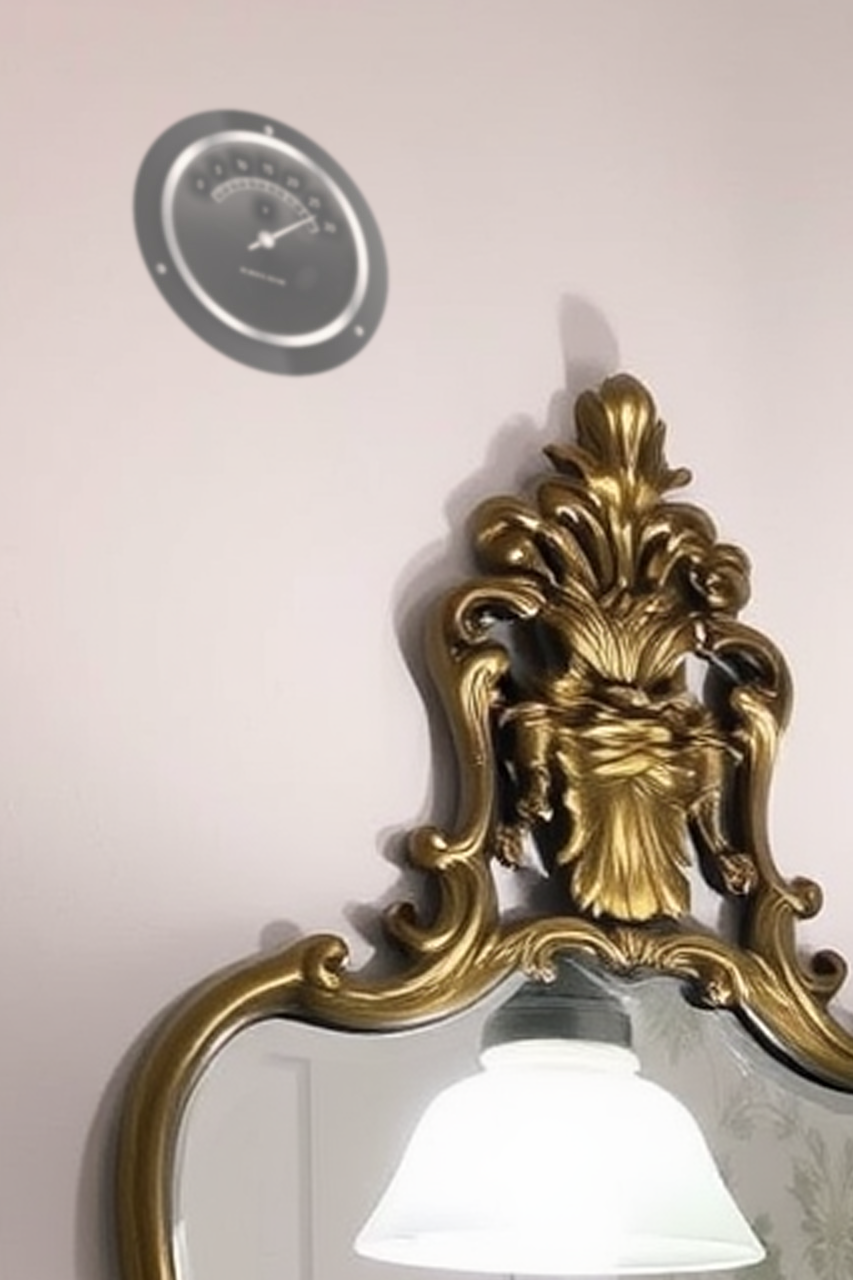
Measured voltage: 27.5,V
